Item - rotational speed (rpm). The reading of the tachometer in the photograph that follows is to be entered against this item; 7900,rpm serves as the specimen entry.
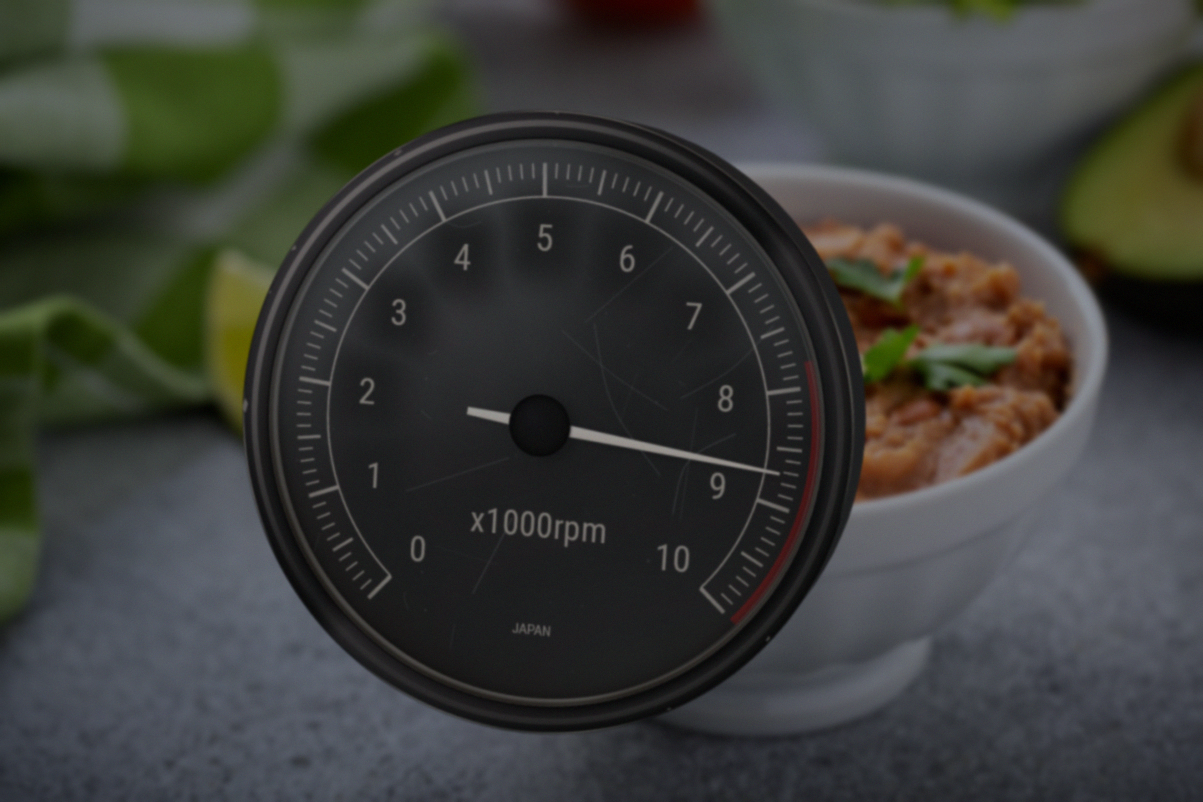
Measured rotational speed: 8700,rpm
